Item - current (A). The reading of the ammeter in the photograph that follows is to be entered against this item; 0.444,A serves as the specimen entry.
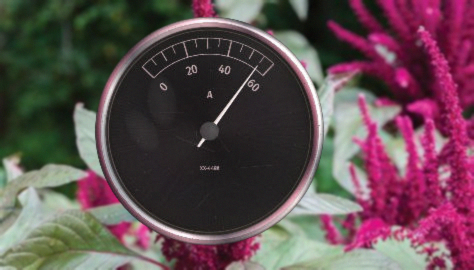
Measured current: 55,A
